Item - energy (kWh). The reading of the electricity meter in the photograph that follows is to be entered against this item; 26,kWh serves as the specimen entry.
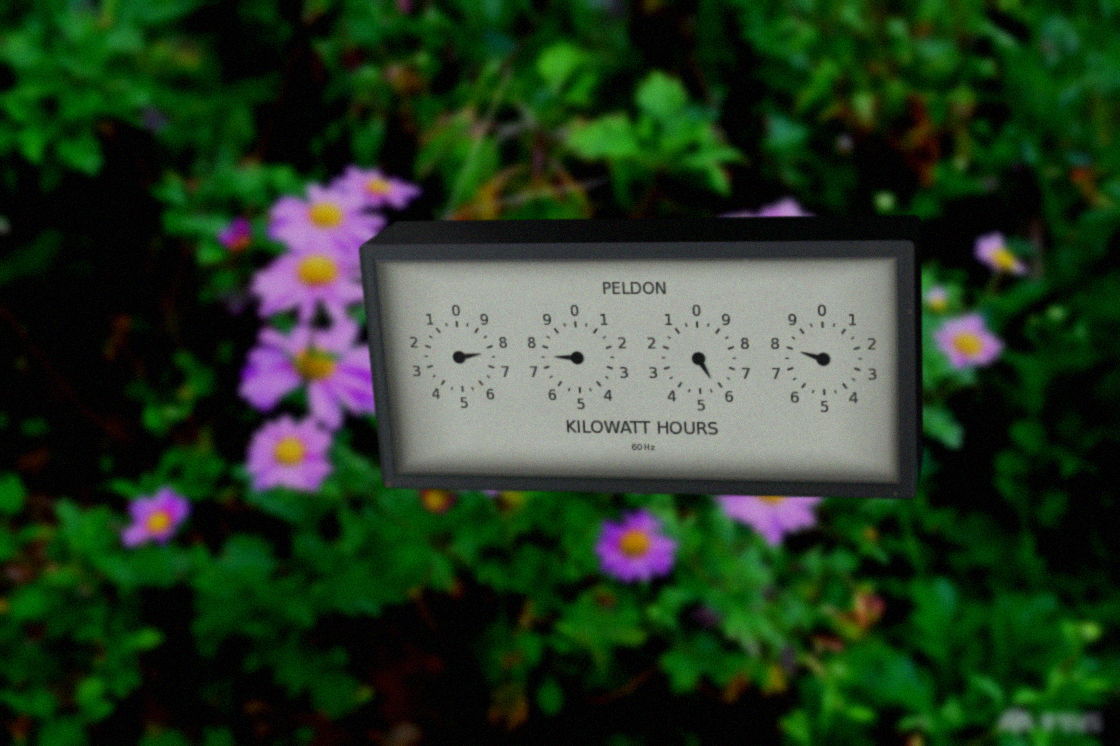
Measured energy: 7758,kWh
